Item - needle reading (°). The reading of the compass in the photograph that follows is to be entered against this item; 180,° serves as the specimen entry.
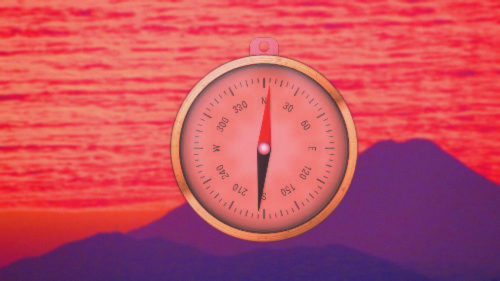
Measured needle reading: 5,°
